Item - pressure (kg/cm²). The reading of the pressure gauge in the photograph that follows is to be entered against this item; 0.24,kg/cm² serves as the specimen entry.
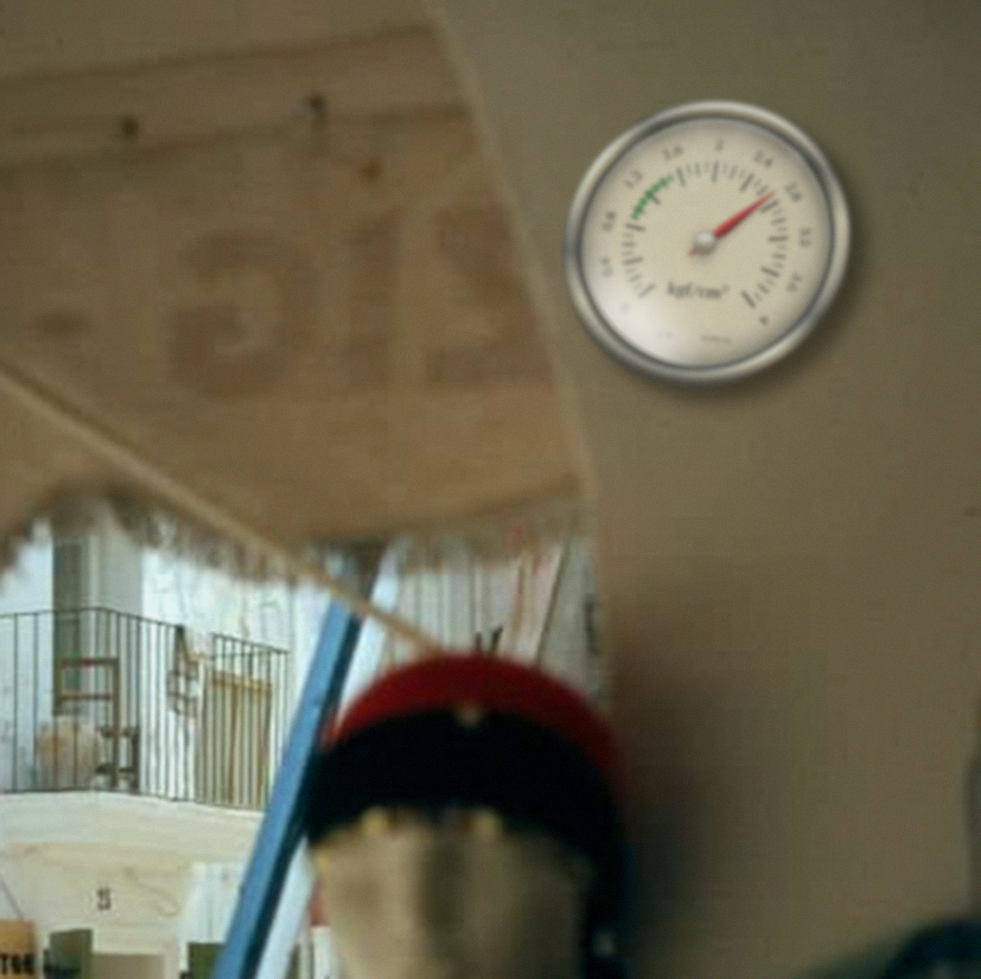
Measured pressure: 2.7,kg/cm²
